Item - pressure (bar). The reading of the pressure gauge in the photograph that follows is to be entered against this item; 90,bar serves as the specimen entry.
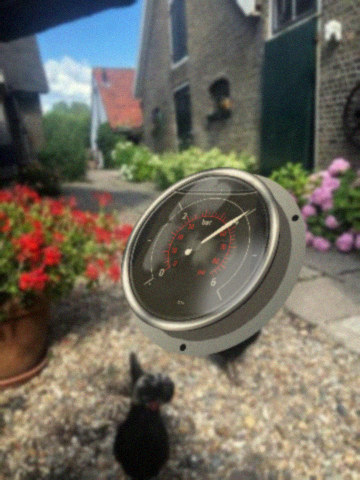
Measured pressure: 4,bar
